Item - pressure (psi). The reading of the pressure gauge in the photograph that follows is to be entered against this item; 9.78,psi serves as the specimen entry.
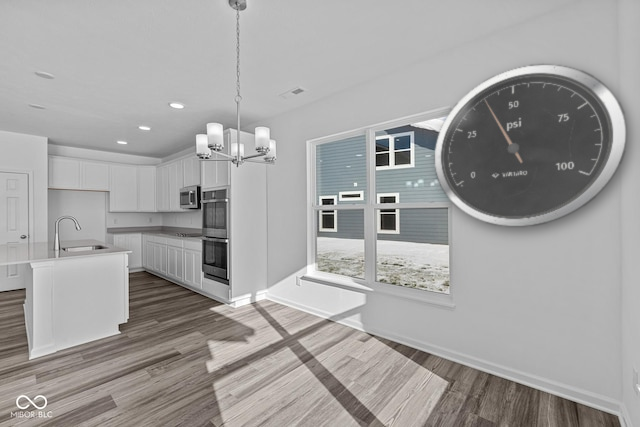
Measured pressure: 40,psi
